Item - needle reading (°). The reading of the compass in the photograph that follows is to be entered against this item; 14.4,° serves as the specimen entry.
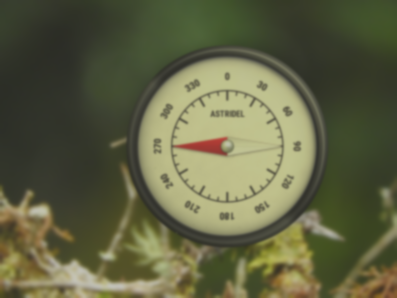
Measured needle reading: 270,°
